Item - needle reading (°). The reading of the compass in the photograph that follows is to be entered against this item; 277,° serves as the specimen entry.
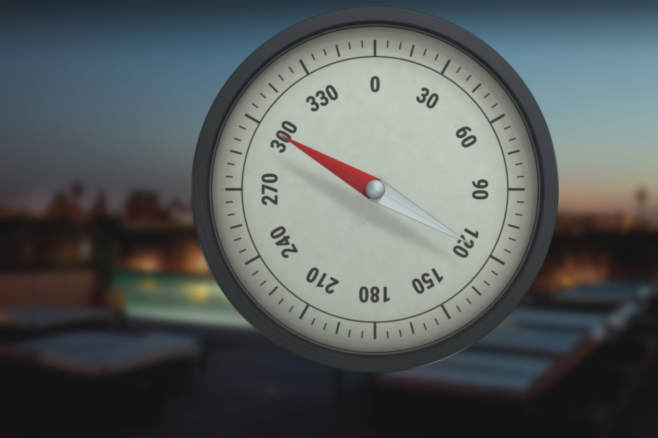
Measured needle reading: 300,°
